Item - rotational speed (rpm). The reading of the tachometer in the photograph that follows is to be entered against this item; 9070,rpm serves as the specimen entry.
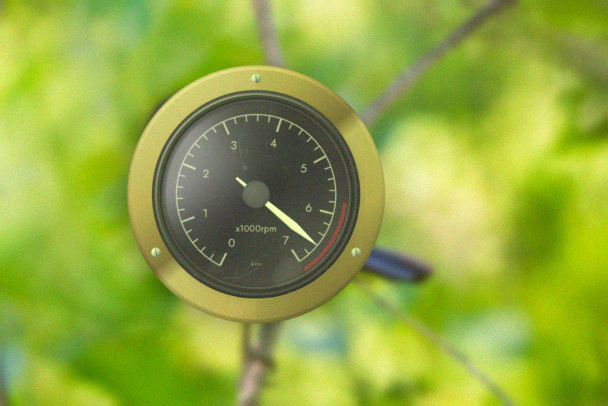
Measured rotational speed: 6600,rpm
